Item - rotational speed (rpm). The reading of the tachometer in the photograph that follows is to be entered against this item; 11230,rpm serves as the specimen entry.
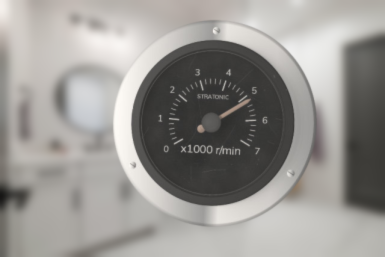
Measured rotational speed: 5200,rpm
